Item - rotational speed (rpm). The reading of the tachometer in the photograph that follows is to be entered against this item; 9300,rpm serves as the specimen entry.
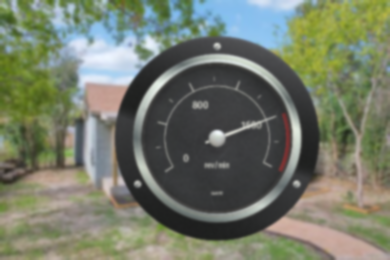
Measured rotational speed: 1600,rpm
